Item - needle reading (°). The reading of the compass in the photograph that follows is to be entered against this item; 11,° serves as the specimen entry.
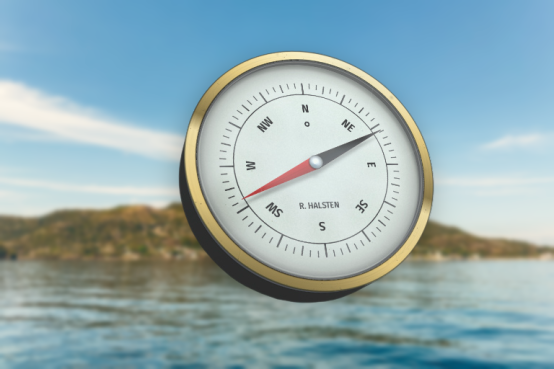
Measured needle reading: 245,°
